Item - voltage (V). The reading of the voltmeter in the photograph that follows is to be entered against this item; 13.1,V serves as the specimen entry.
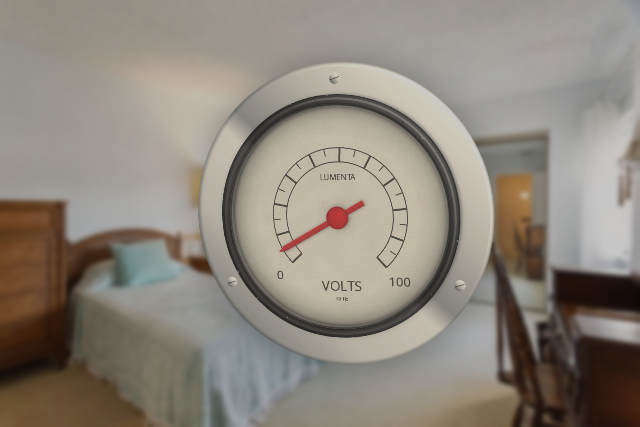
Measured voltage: 5,V
